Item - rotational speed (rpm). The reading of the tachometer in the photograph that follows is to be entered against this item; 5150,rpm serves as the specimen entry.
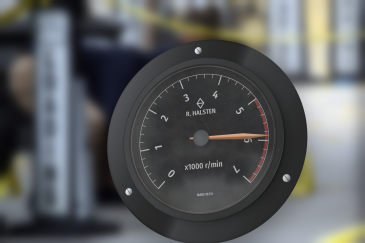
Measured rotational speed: 5900,rpm
